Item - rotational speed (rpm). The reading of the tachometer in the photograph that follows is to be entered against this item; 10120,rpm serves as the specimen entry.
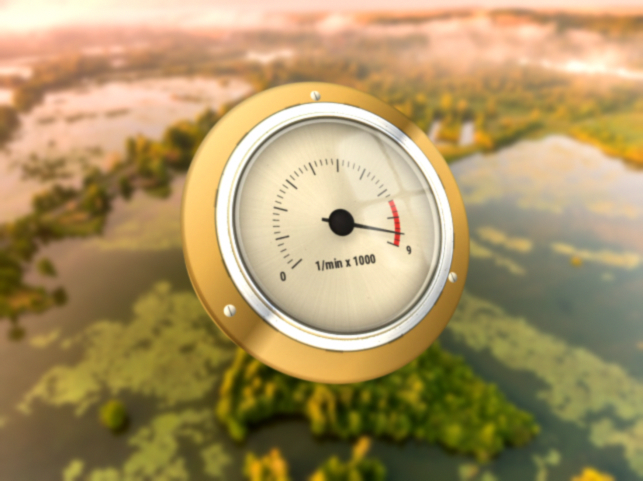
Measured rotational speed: 8600,rpm
